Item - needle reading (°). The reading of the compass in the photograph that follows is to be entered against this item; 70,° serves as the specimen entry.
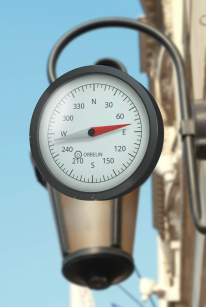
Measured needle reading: 80,°
